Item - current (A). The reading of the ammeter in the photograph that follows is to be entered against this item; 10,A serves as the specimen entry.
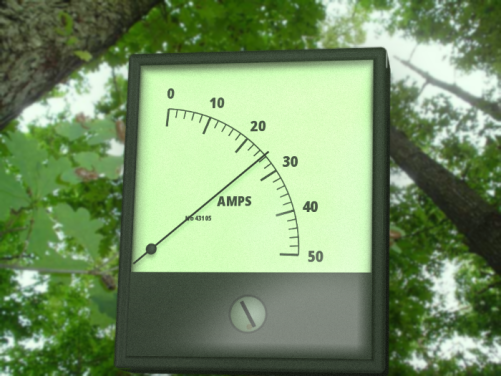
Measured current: 26,A
